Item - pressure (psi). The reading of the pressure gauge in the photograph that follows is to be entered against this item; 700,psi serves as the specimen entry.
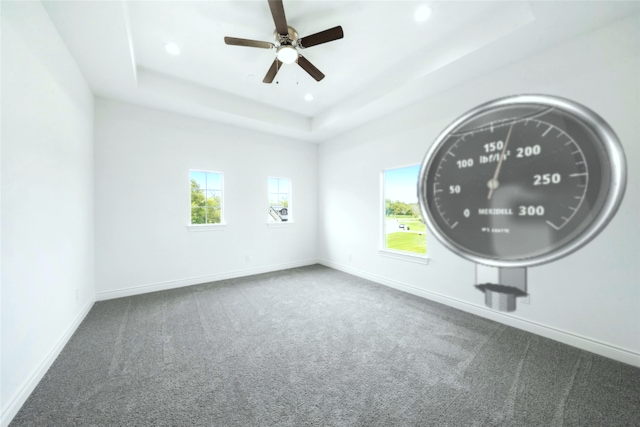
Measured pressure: 170,psi
